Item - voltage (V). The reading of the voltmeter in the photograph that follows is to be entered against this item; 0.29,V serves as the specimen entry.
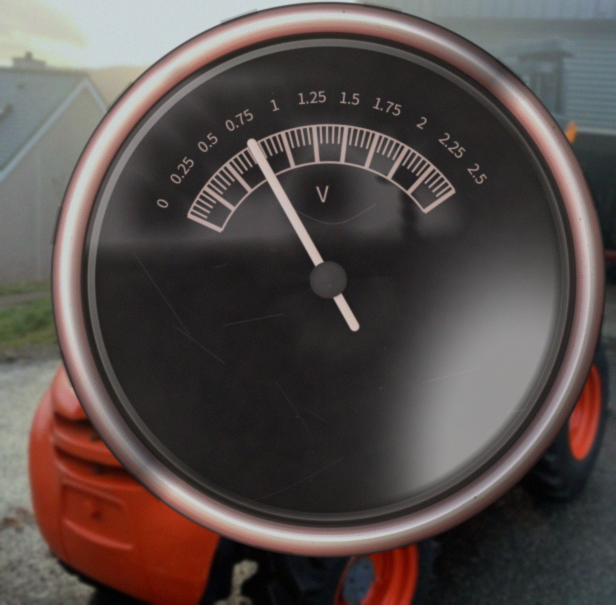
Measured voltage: 0.75,V
